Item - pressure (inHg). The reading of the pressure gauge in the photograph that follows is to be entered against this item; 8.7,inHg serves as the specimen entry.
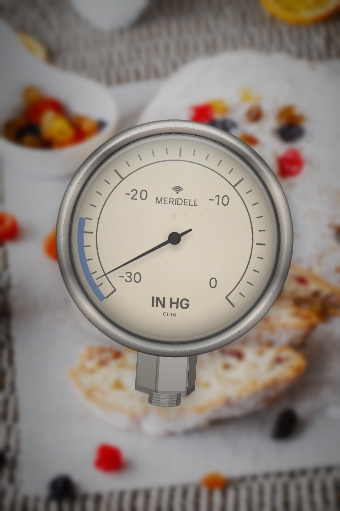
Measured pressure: -28.5,inHg
